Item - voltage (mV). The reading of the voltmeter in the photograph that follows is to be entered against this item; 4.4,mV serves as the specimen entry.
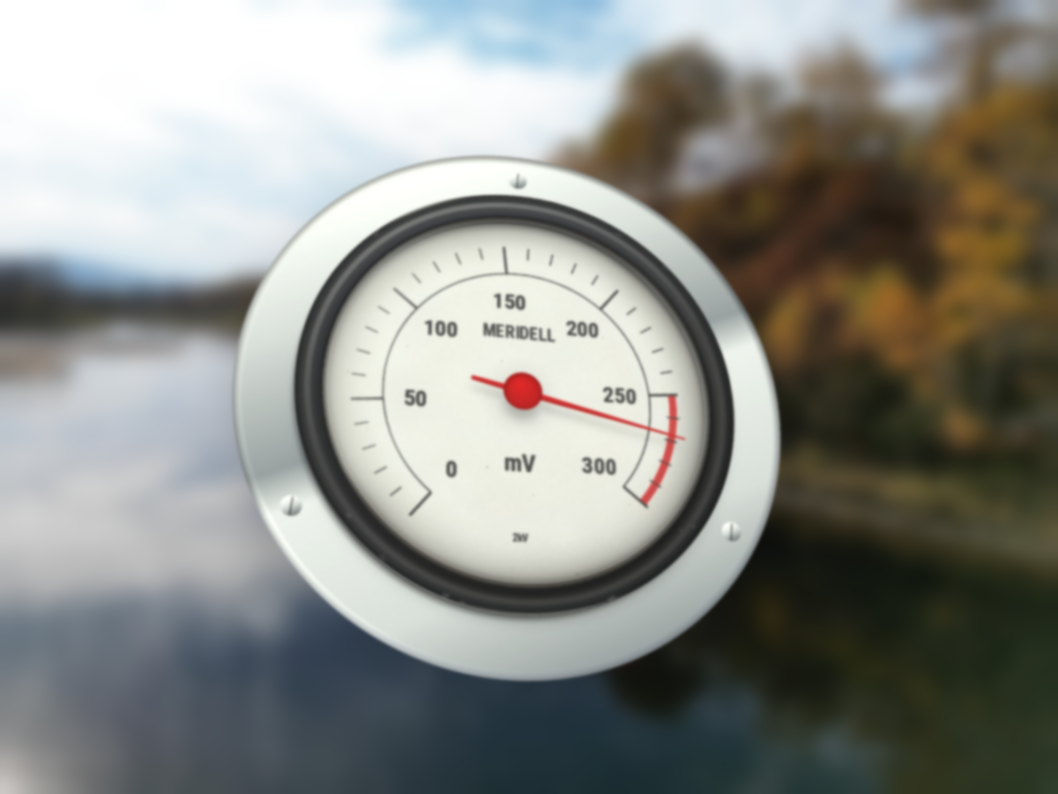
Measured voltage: 270,mV
